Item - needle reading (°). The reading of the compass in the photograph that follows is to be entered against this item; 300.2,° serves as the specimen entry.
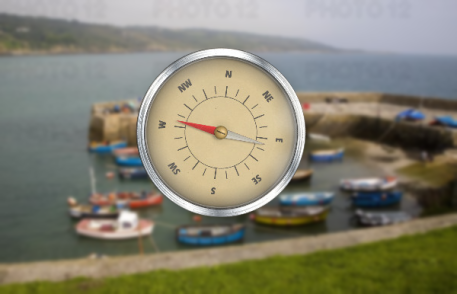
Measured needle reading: 277.5,°
